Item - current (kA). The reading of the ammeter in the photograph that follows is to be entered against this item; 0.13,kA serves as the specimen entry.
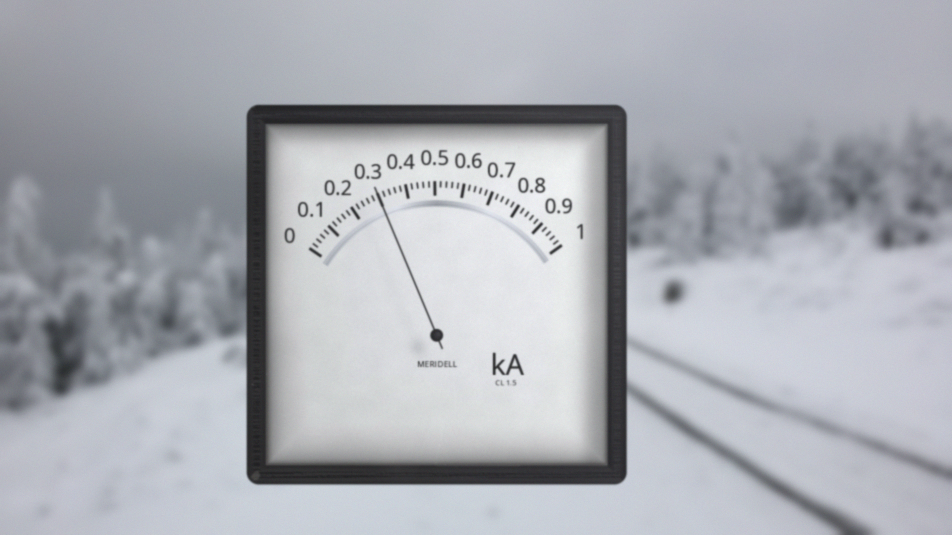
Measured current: 0.3,kA
